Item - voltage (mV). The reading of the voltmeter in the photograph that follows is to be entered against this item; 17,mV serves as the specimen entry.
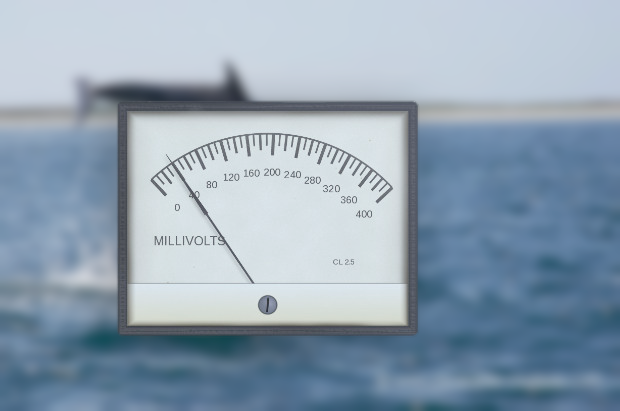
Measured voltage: 40,mV
